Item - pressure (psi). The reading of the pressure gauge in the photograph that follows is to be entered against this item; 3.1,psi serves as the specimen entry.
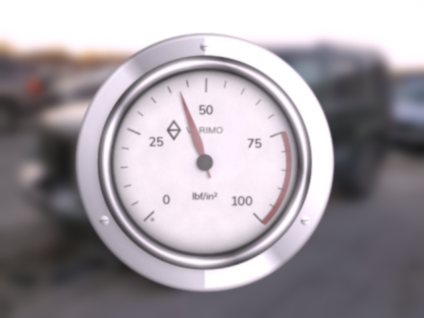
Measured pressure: 42.5,psi
